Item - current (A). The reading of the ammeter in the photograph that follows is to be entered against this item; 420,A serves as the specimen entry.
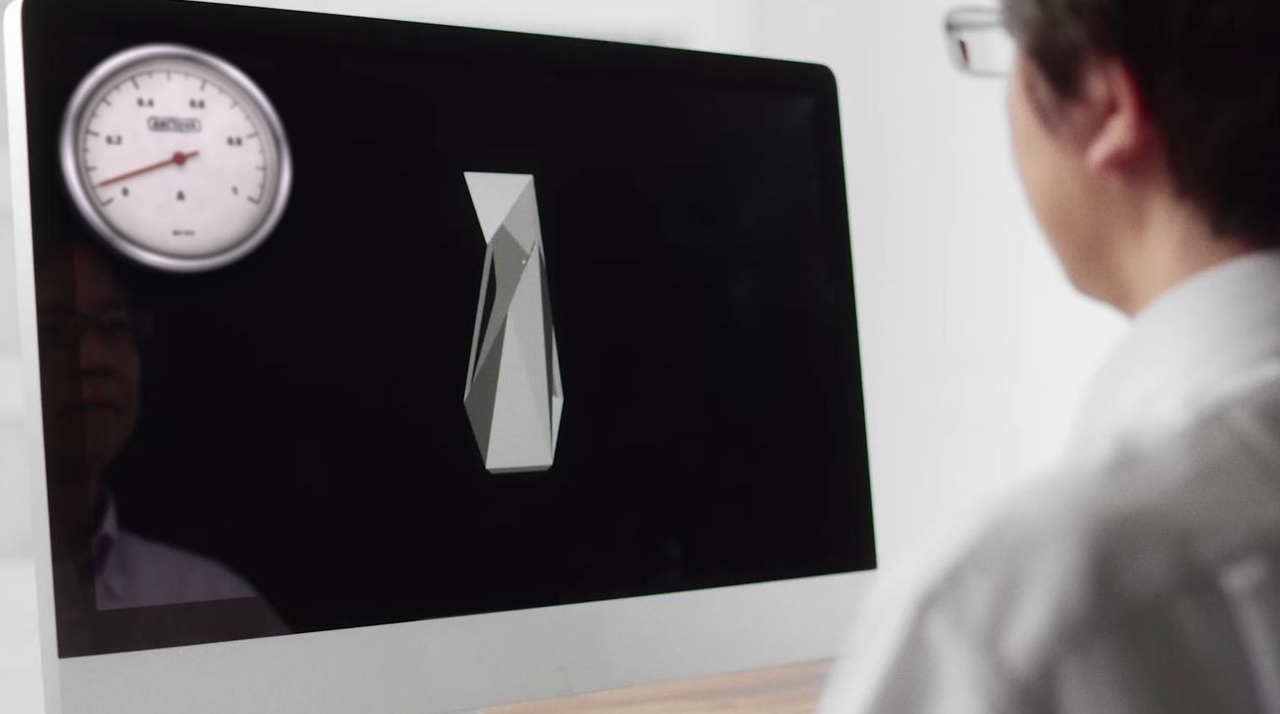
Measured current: 0.05,A
